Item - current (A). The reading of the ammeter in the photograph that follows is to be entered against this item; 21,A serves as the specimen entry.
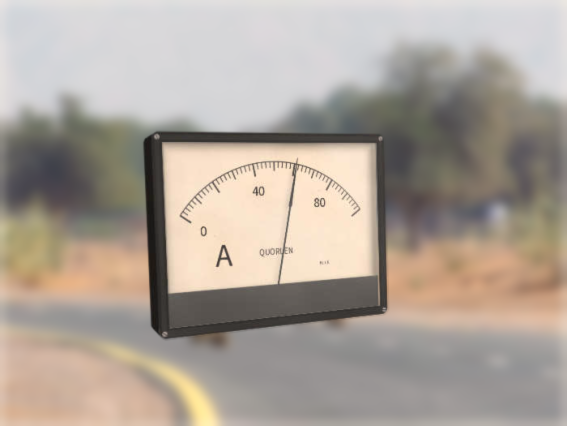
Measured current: 60,A
